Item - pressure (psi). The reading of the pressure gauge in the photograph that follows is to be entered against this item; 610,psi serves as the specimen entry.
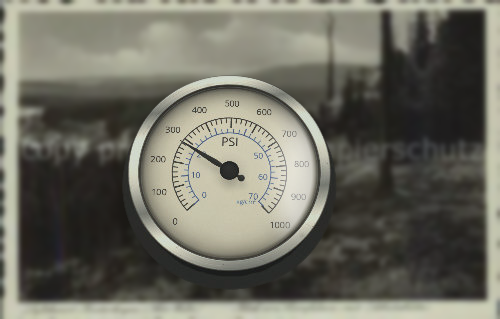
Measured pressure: 280,psi
